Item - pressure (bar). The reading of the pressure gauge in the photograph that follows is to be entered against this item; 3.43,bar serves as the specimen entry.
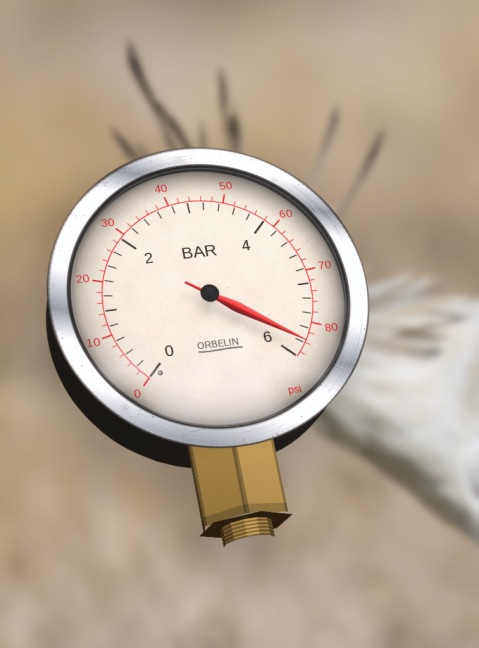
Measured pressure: 5.8,bar
